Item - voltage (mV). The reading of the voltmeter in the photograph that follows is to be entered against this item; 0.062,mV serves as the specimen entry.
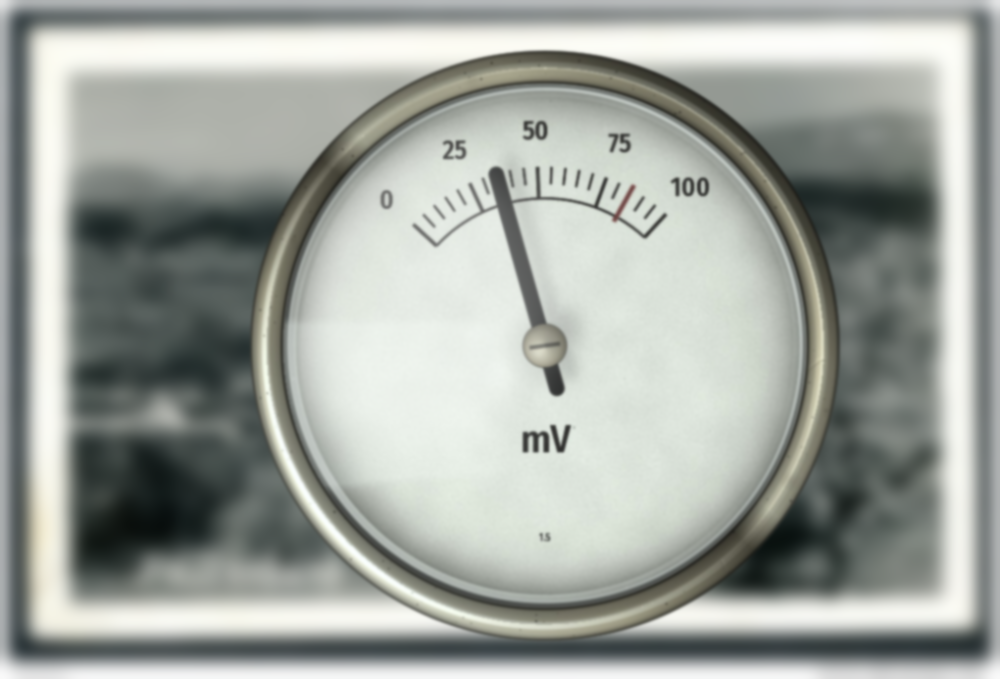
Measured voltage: 35,mV
